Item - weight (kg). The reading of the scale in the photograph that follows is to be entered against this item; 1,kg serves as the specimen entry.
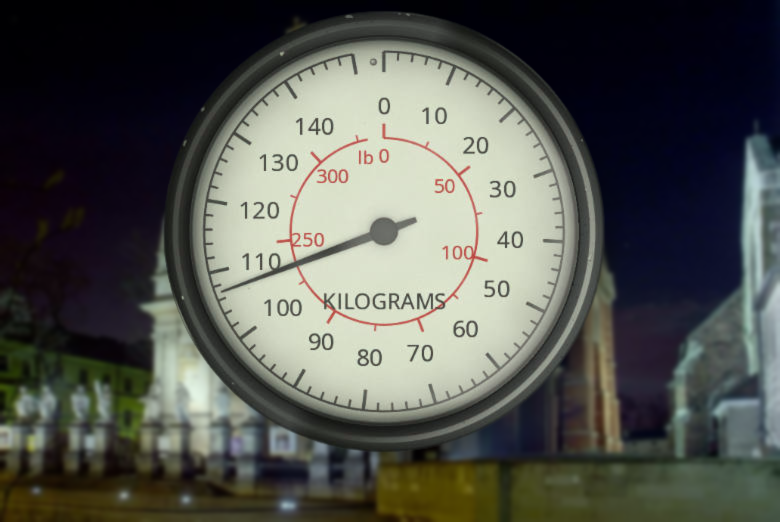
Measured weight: 107,kg
